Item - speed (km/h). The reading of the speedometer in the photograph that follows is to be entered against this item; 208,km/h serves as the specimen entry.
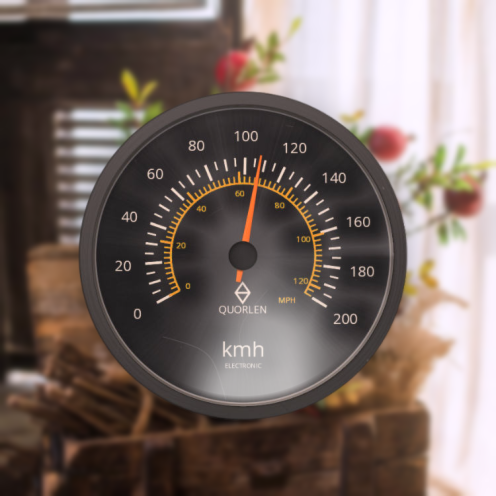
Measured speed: 107.5,km/h
